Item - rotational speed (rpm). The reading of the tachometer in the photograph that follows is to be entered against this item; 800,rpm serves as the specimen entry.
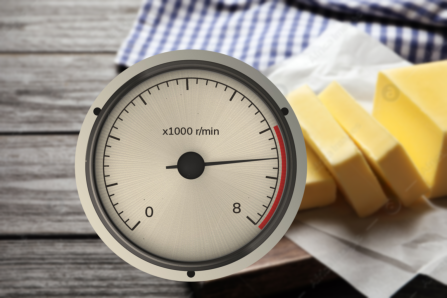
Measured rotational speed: 6600,rpm
